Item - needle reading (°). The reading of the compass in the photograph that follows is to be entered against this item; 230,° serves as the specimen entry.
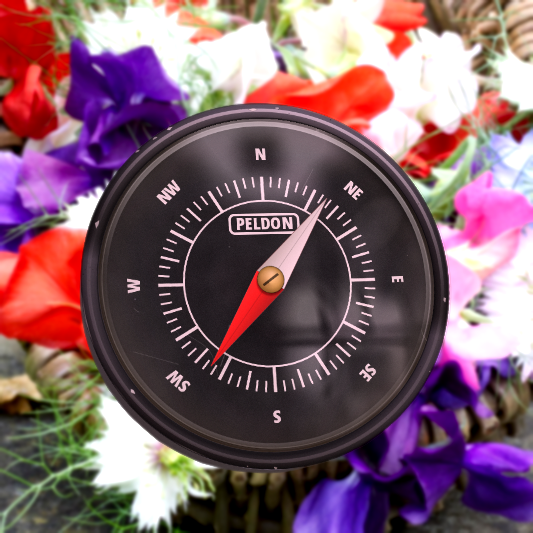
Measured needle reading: 217.5,°
